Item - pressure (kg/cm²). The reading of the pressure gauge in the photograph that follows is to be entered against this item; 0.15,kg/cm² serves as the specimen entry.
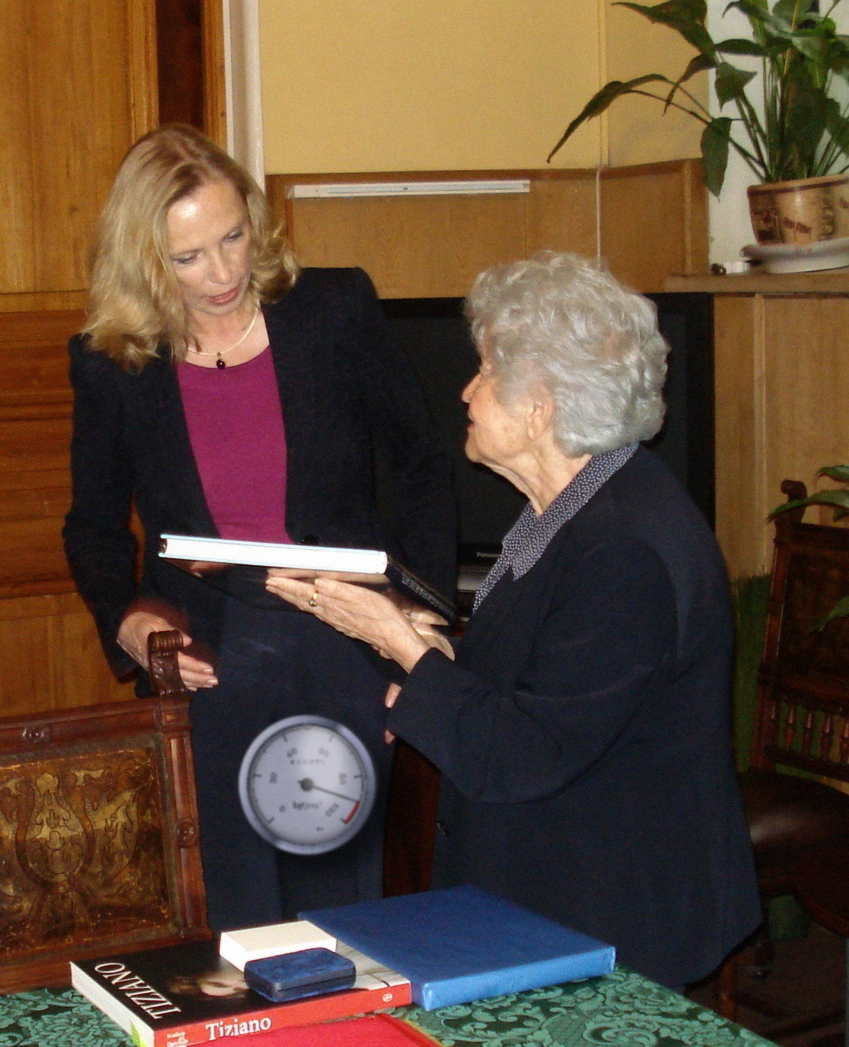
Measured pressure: 90,kg/cm²
